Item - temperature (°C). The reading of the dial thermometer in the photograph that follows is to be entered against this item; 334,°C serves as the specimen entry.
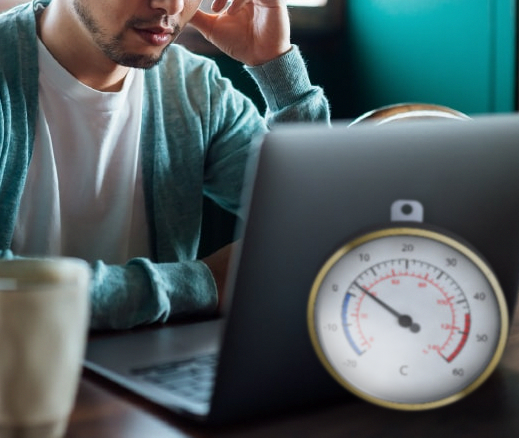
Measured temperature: 4,°C
